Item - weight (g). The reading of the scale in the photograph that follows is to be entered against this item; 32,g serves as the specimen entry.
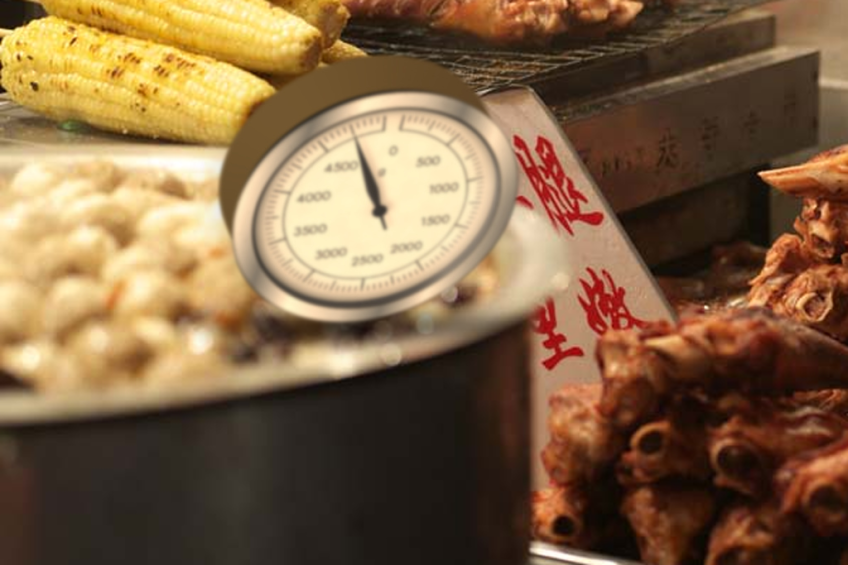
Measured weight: 4750,g
